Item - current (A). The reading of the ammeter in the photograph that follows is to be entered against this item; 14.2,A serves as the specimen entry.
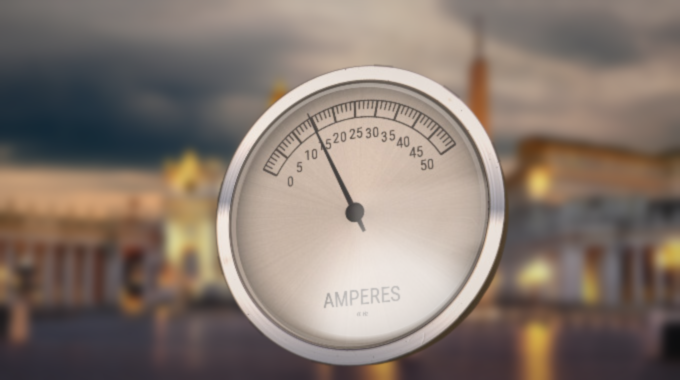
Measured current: 15,A
